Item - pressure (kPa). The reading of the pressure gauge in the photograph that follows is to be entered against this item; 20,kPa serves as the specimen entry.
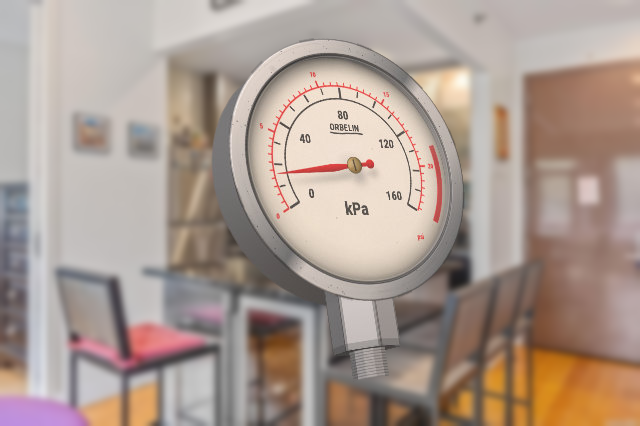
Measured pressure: 15,kPa
